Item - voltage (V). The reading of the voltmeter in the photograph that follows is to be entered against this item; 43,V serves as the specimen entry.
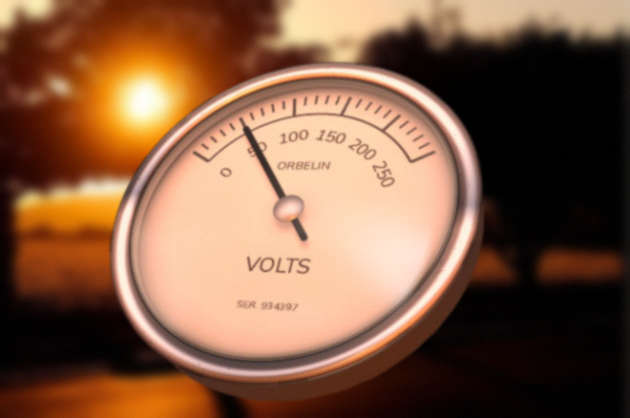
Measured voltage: 50,V
